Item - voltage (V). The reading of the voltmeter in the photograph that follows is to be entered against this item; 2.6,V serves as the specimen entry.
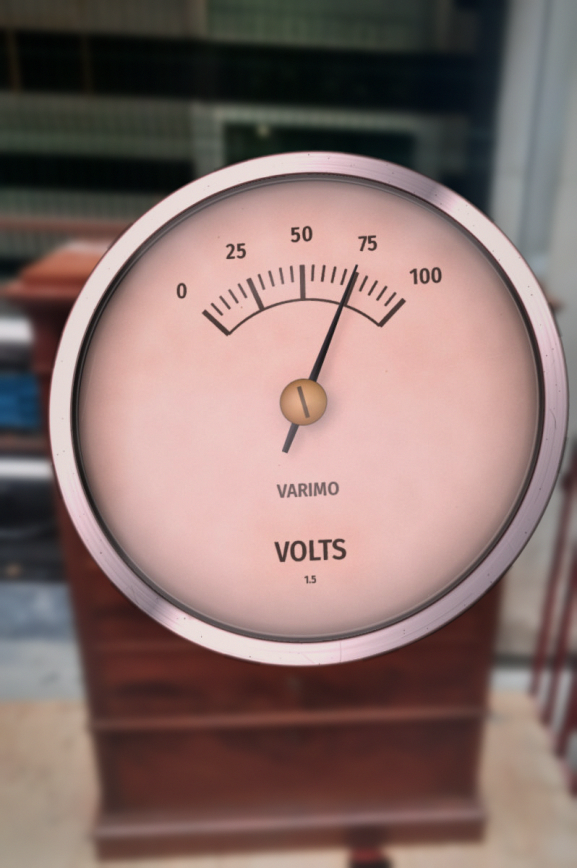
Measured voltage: 75,V
